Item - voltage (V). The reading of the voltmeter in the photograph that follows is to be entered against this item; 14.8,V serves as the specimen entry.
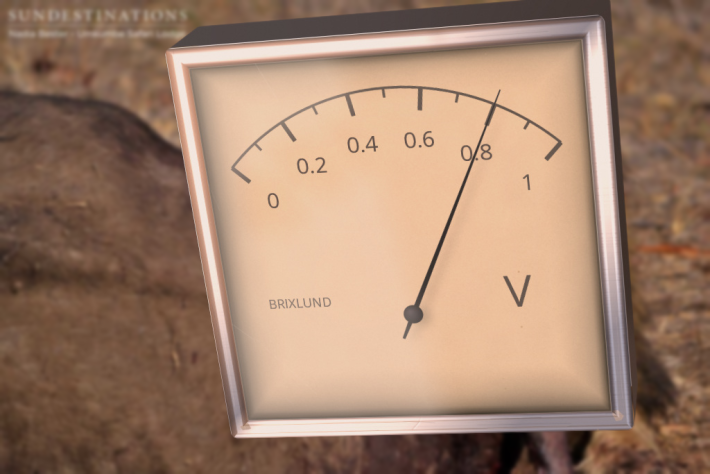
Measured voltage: 0.8,V
